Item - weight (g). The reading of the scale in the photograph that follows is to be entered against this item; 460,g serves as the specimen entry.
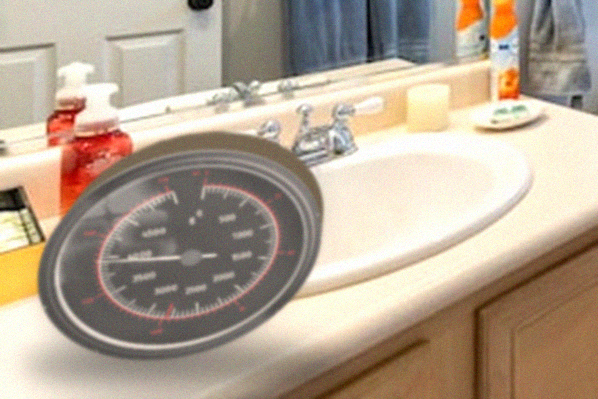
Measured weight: 4000,g
